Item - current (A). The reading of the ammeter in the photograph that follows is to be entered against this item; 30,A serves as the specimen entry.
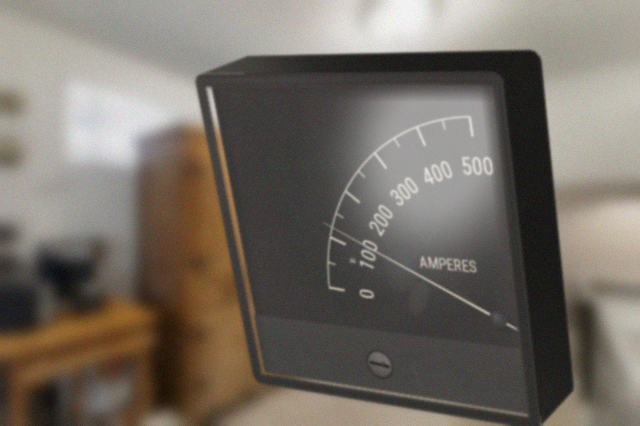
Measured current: 125,A
